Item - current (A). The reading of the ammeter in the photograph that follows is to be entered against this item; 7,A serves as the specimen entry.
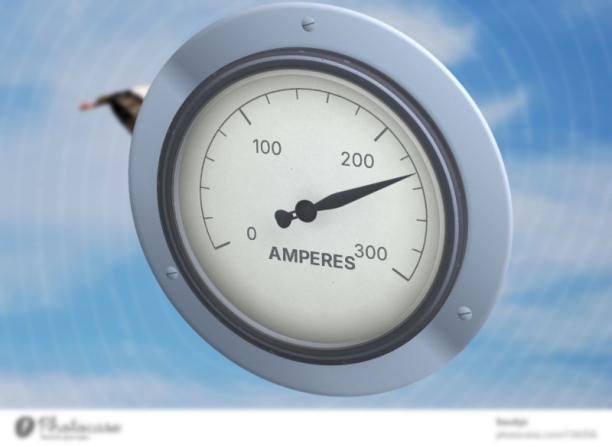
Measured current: 230,A
